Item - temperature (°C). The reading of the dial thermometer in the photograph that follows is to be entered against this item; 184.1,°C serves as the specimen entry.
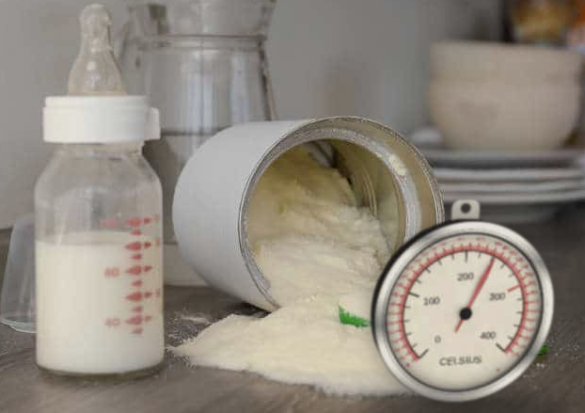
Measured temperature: 240,°C
